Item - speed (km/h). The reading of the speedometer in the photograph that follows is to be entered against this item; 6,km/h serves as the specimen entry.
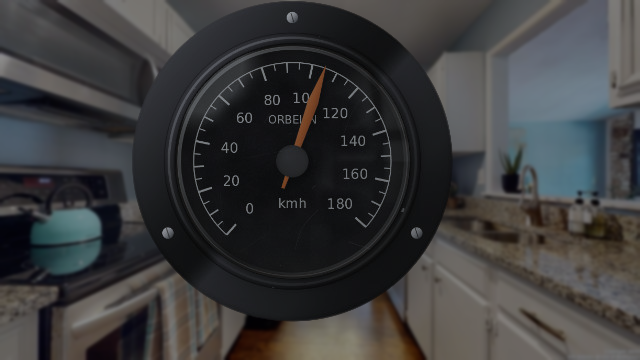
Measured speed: 105,km/h
